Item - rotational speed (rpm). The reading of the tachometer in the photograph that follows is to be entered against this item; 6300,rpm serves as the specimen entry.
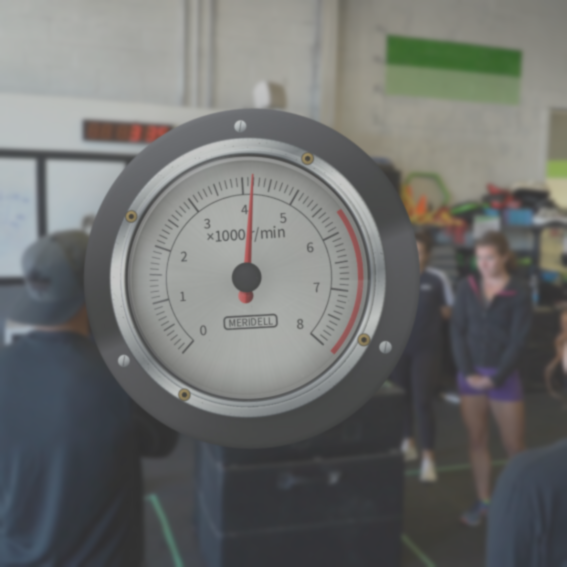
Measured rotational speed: 4200,rpm
